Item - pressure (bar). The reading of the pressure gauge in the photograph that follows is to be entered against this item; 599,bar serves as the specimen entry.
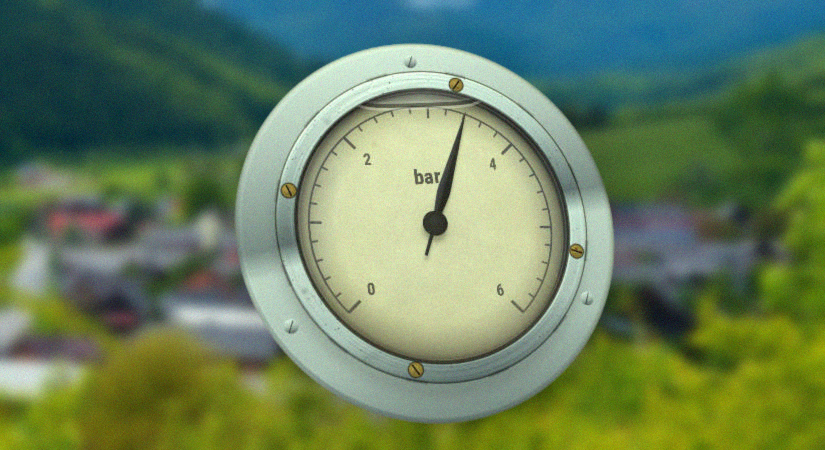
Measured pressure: 3.4,bar
